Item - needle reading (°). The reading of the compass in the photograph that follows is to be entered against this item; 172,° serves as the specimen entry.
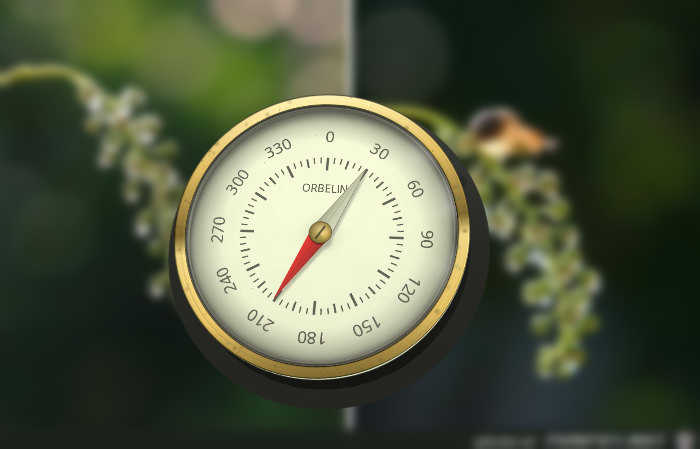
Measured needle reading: 210,°
